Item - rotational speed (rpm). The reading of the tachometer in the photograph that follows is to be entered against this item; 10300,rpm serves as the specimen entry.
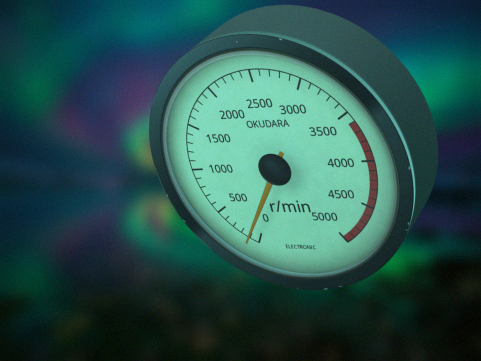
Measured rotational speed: 100,rpm
